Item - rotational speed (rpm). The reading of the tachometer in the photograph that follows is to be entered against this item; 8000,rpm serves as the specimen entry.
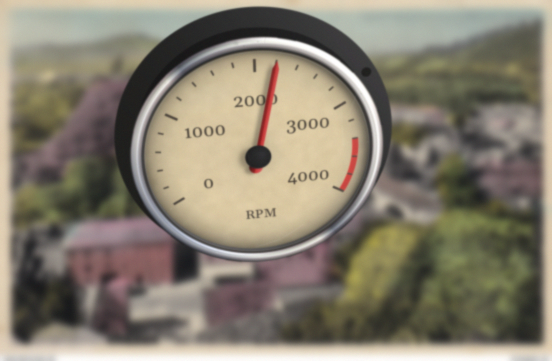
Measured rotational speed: 2200,rpm
